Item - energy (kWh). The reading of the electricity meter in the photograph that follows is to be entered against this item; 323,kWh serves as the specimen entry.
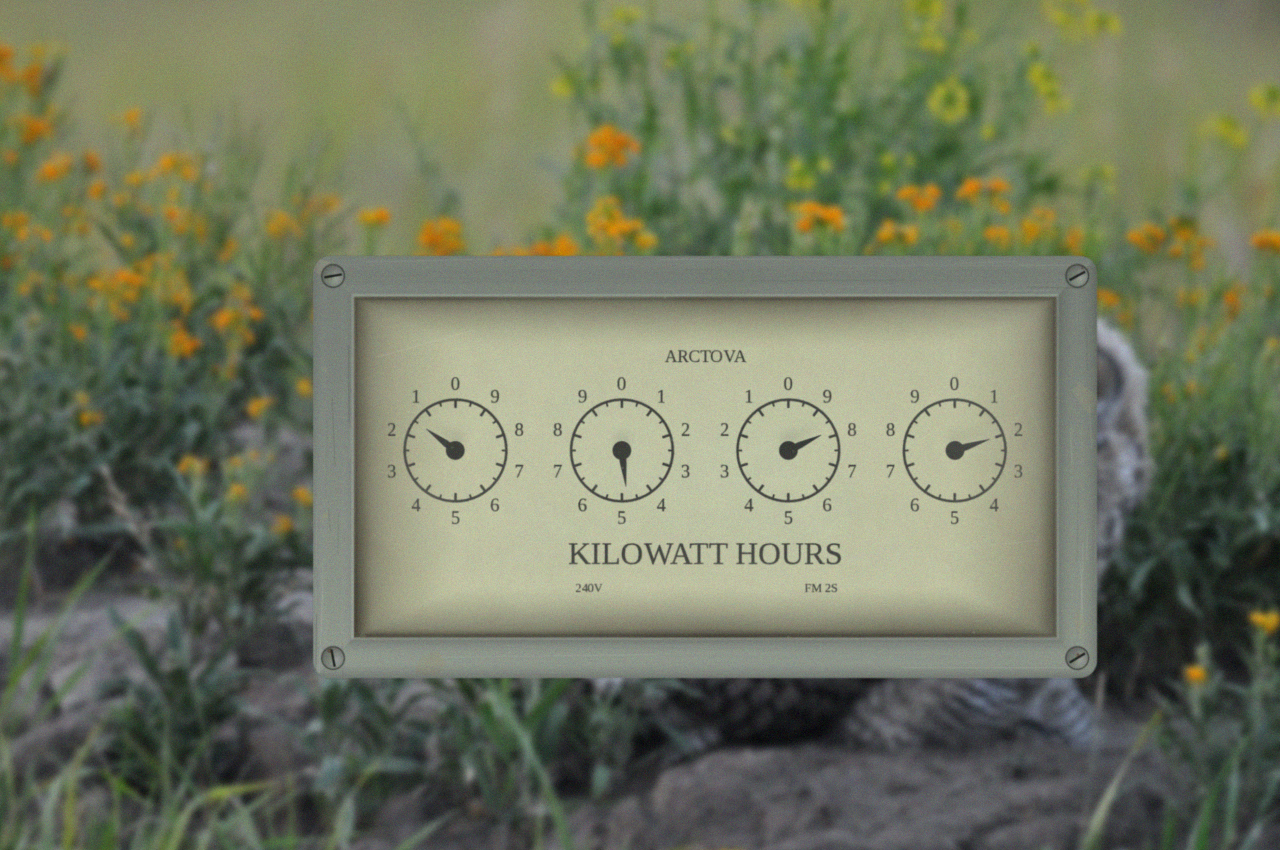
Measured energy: 1482,kWh
